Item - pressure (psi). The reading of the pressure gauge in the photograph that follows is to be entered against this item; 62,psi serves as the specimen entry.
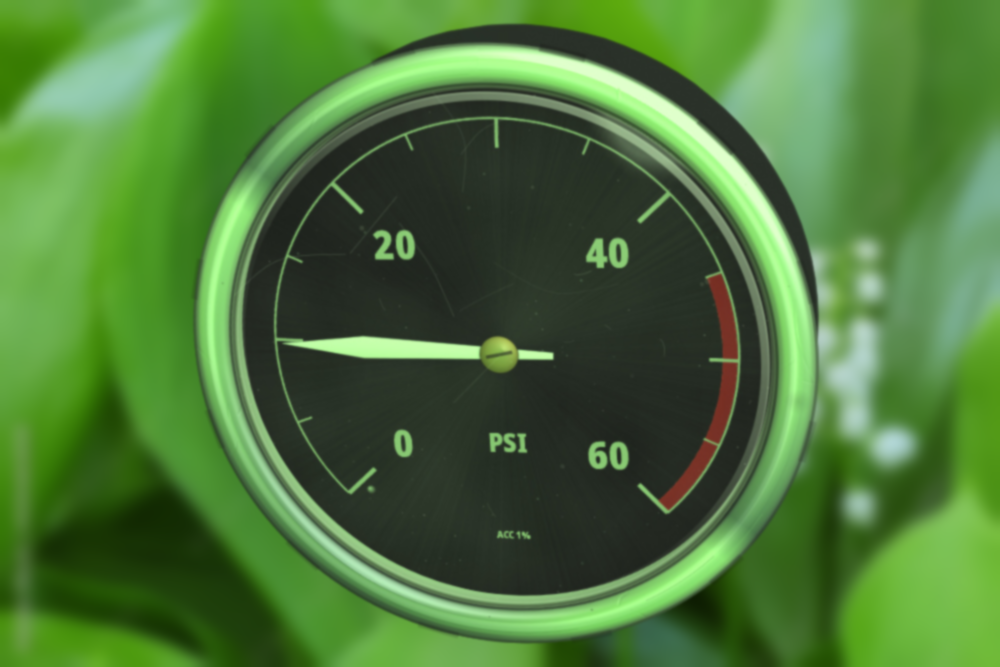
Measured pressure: 10,psi
